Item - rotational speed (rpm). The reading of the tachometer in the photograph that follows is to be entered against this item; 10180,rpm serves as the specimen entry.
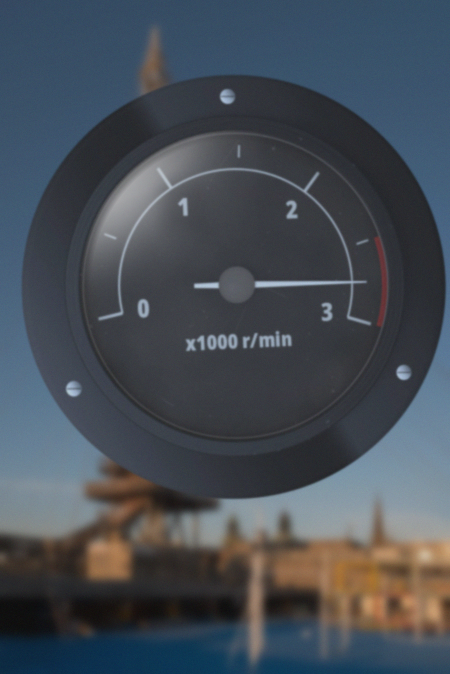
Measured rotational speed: 2750,rpm
